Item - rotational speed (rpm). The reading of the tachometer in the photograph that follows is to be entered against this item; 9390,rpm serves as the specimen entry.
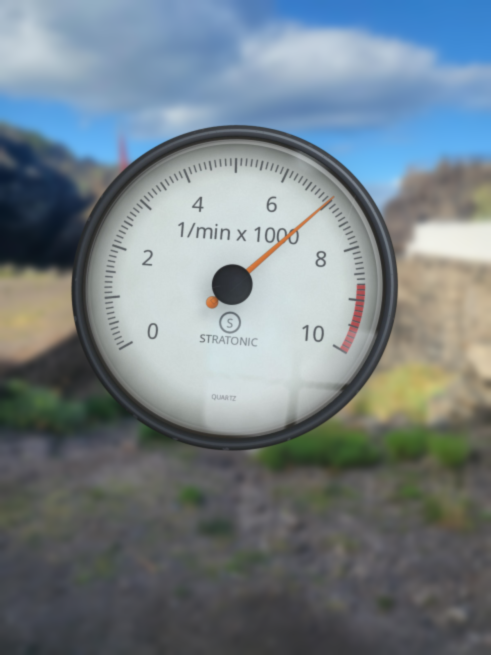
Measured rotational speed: 7000,rpm
